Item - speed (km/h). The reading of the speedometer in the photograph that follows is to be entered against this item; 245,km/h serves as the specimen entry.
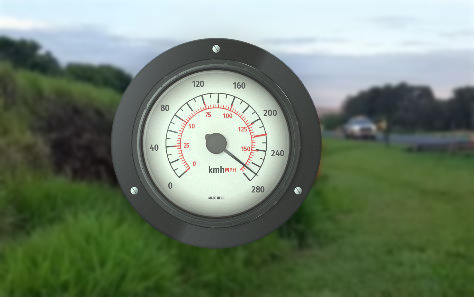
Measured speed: 270,km/h
